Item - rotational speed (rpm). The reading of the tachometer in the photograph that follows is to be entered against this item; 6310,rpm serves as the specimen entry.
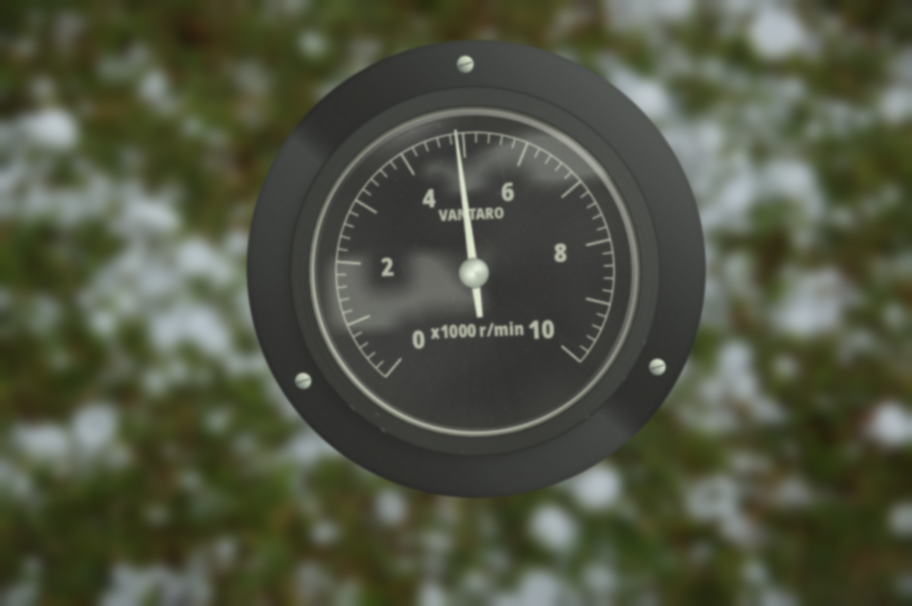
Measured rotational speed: 4900,rpm
